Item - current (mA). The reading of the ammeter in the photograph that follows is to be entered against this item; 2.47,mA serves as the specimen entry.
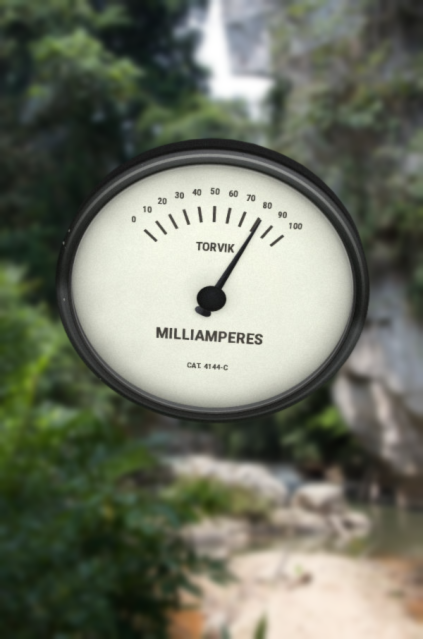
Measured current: 80,mA
